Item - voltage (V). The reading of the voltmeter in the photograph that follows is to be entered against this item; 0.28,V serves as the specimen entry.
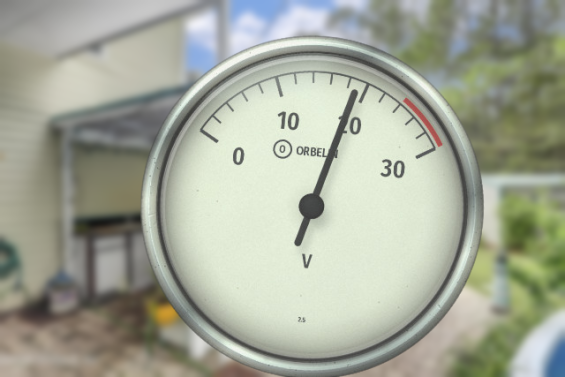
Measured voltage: 19,V
